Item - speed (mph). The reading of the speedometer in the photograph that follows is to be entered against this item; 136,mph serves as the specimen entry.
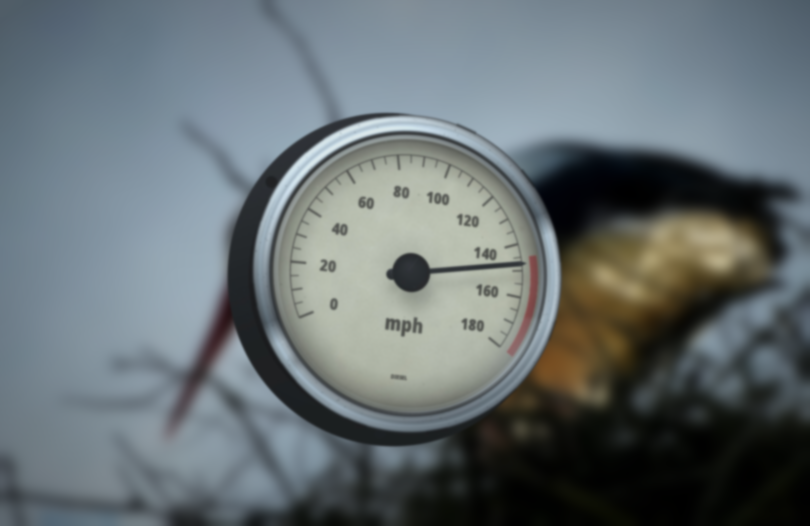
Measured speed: 147.5,mph
